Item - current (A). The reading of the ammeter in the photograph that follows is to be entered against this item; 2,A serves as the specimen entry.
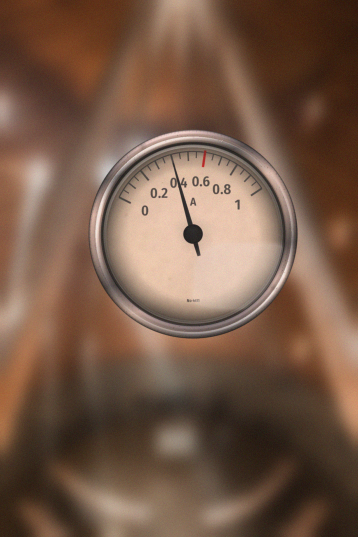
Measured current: 0.4,A
